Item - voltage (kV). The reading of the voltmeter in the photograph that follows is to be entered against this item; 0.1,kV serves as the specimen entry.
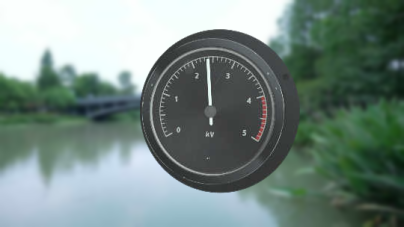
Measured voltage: 2.4,kV
